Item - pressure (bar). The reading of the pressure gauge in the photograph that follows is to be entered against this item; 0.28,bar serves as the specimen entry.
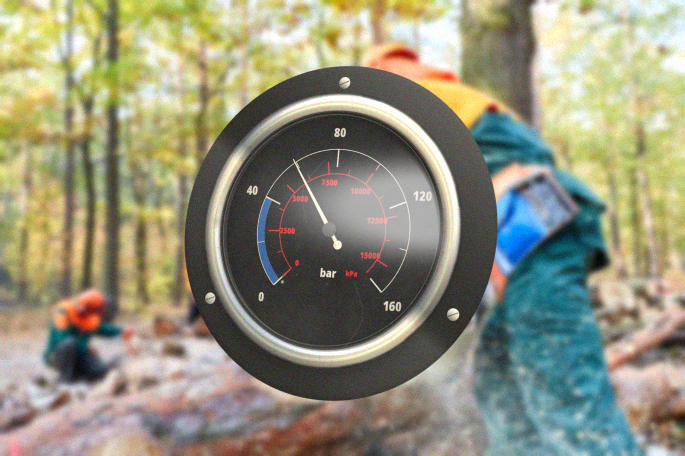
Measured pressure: 60,bar
